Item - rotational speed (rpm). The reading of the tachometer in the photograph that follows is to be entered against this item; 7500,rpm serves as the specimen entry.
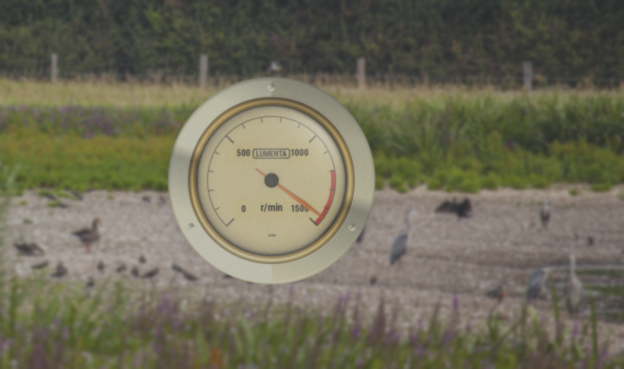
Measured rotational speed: 1450,rpm
